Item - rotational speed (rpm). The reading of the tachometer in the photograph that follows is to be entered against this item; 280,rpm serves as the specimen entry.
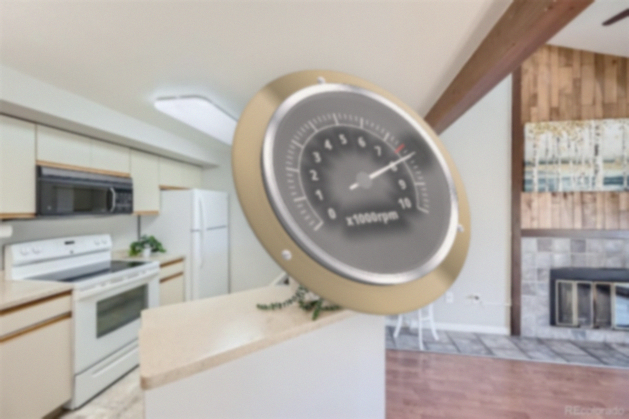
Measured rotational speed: 8000,rpm
